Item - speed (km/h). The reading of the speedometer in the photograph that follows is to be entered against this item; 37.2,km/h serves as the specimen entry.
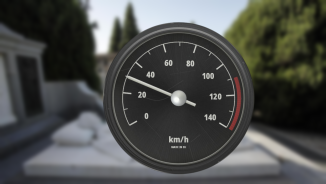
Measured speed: 30,km/h
